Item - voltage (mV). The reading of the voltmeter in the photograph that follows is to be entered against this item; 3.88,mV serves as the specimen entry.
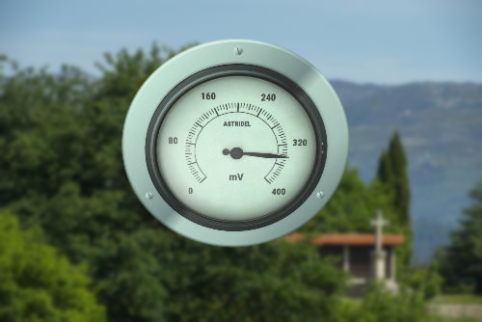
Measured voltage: 340,mV
